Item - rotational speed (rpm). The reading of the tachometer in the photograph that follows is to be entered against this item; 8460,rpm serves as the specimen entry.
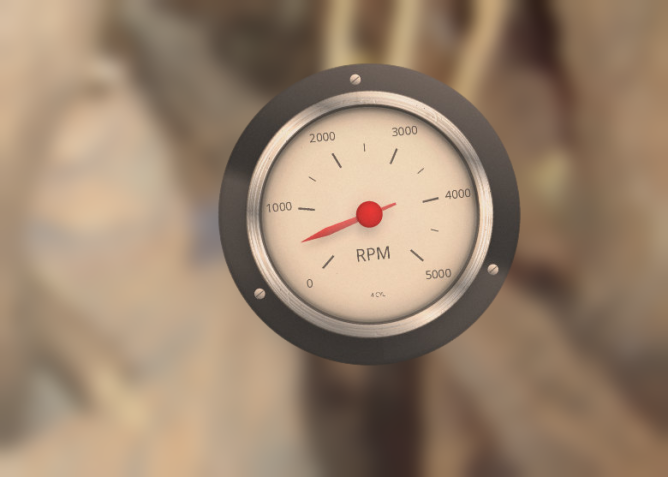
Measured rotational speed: 500,rpm
